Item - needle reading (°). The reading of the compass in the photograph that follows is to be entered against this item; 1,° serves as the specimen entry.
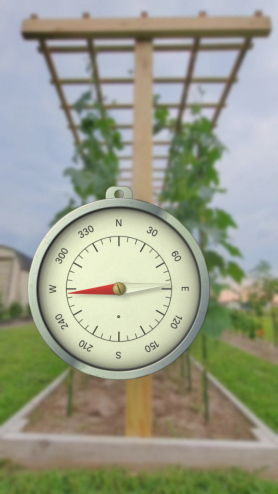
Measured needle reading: 265,°
